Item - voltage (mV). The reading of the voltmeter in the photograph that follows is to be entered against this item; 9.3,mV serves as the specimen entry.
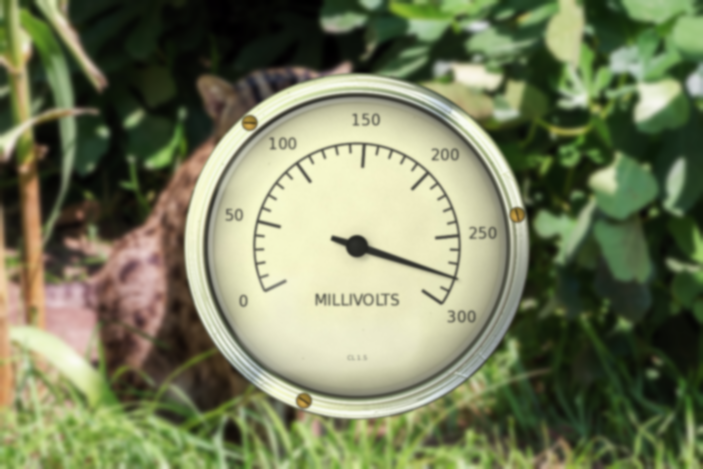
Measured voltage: 280,mV
